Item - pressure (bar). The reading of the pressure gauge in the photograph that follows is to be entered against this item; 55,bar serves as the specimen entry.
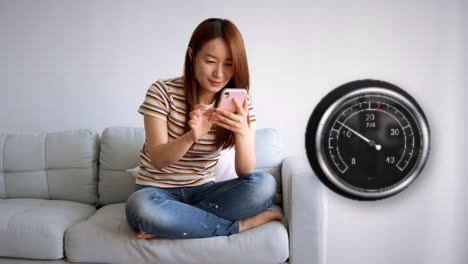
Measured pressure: 12,bar
